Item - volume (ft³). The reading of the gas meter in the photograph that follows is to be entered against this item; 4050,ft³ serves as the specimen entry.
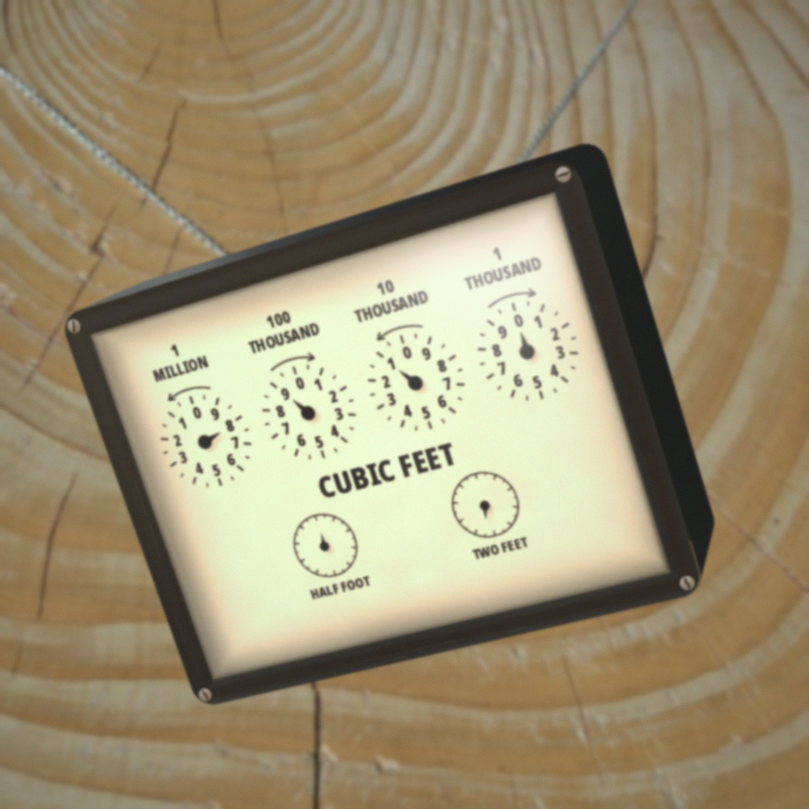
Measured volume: 791000,ft³
